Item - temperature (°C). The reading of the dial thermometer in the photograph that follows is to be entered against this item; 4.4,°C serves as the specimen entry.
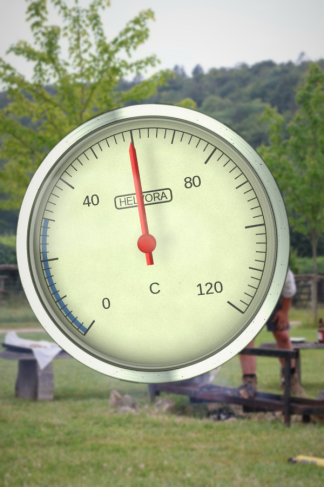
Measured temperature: 60,°C
